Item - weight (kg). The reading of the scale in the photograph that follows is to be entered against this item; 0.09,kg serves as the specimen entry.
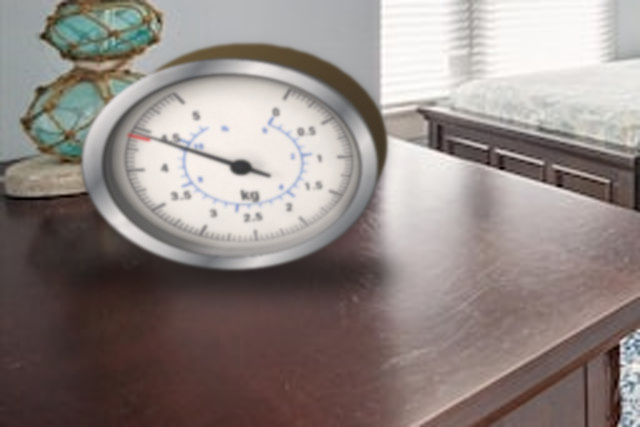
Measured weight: 4.5,kg
